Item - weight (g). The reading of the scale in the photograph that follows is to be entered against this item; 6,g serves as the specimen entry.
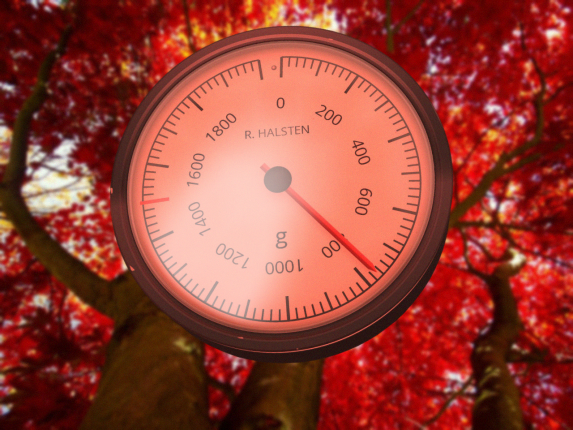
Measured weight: 770,g
